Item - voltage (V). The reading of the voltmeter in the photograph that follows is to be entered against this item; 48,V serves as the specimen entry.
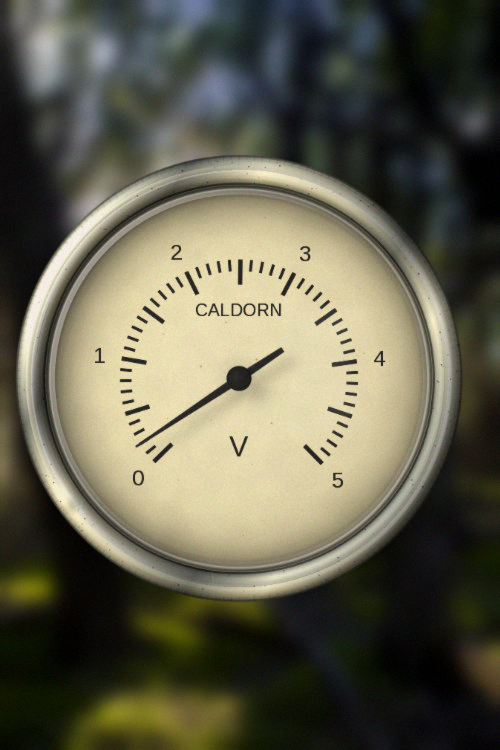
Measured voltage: 0.2,V
